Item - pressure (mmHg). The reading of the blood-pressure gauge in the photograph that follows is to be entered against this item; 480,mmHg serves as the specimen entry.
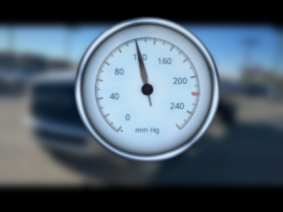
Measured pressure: 120,mmHg
